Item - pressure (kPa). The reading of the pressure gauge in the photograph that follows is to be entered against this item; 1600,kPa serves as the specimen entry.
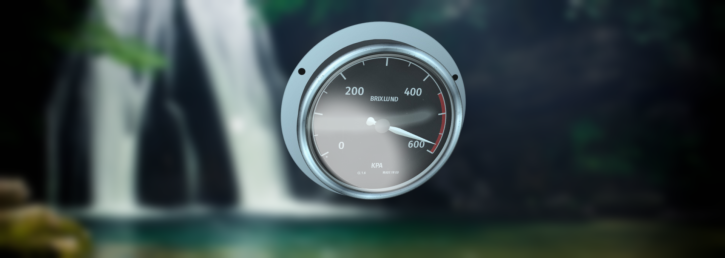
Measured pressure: 575,kPa
